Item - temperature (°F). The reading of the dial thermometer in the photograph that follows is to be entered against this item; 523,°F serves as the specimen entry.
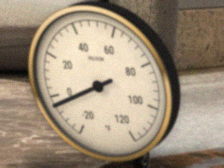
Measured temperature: -4,°F
